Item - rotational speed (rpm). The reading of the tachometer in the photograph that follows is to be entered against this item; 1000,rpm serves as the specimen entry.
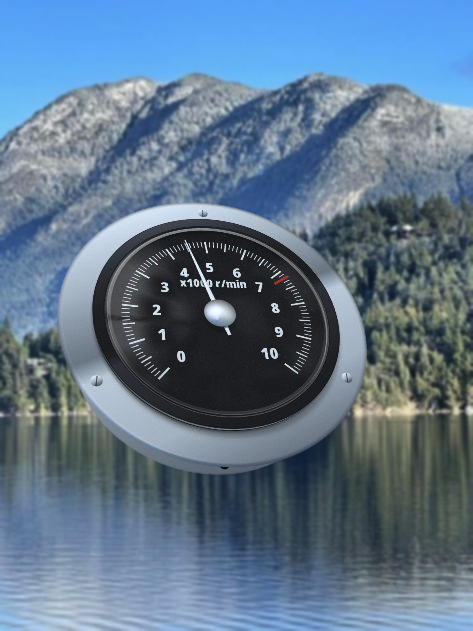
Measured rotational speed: 4500,rpm
